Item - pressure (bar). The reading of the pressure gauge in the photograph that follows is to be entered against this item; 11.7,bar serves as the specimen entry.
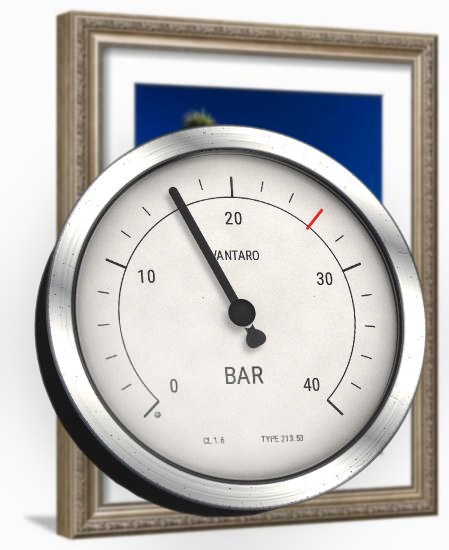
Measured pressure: 16,bar
